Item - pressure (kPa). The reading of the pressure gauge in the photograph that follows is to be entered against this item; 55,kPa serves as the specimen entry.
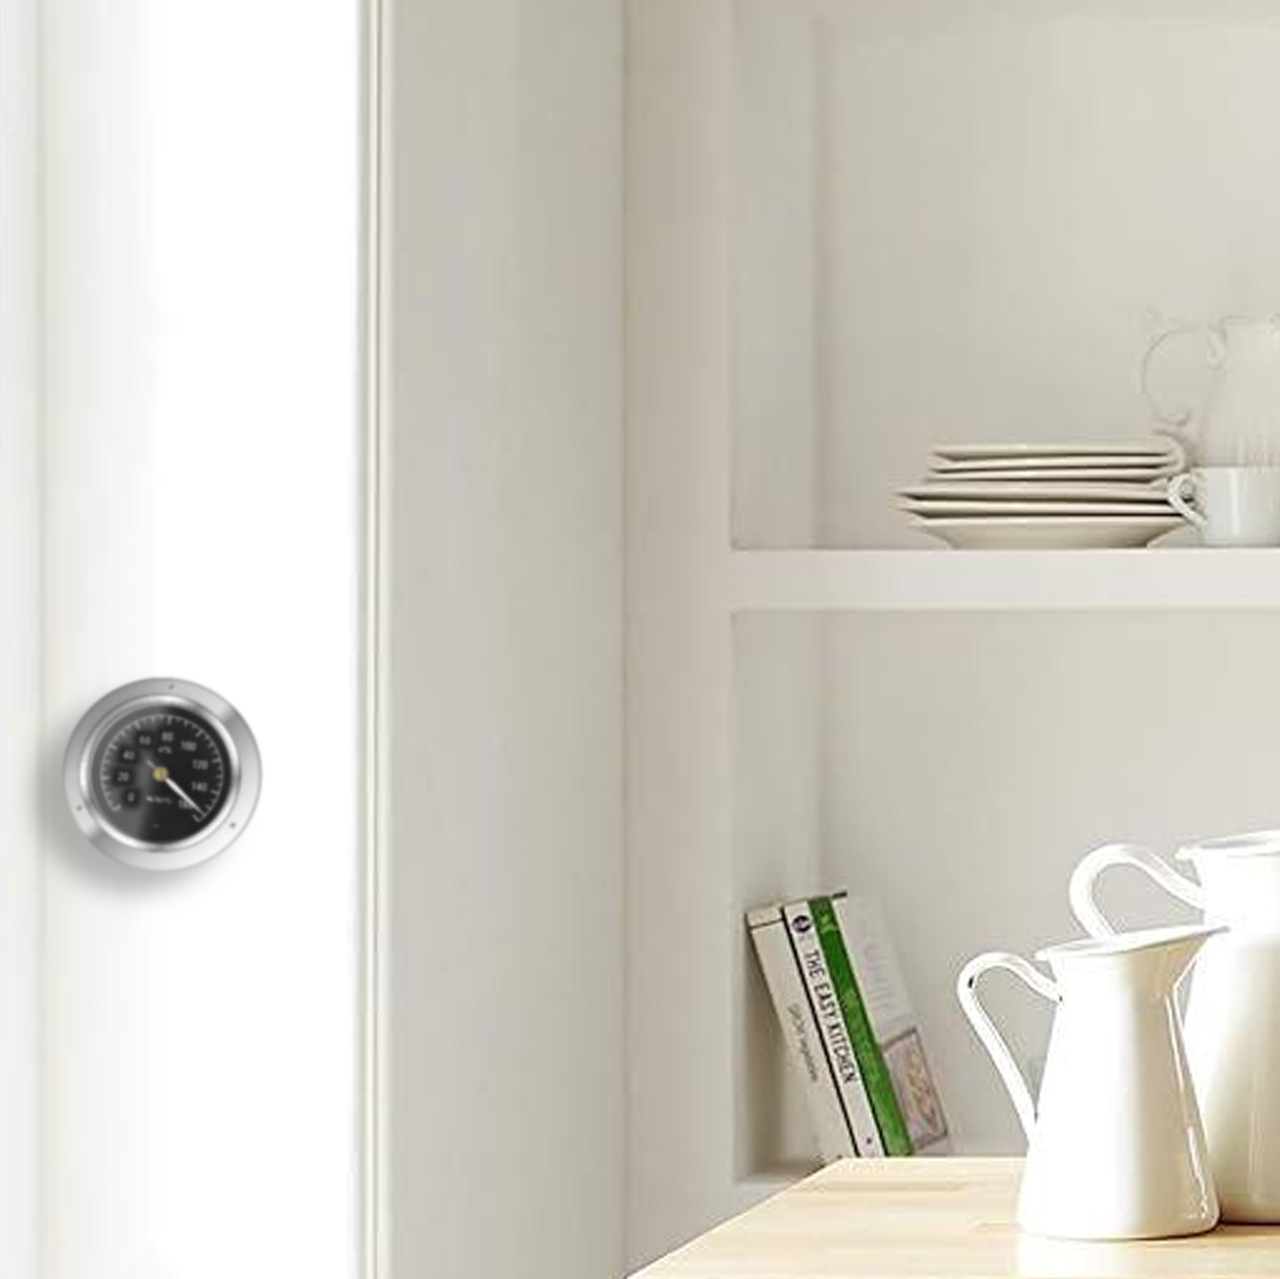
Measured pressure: 155,kPa
